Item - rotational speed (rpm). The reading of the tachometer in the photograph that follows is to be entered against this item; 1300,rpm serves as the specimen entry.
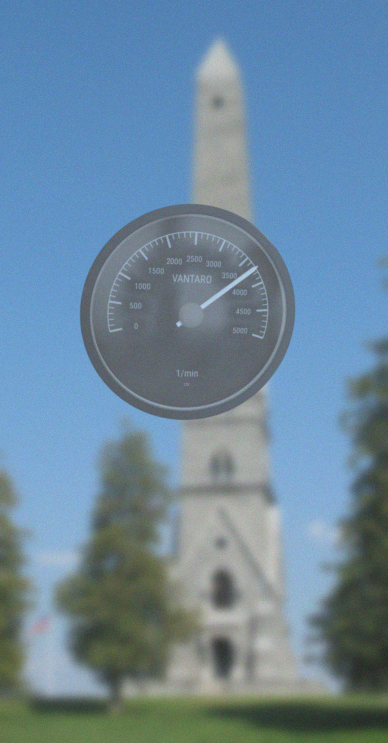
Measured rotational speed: 3700,rpm
